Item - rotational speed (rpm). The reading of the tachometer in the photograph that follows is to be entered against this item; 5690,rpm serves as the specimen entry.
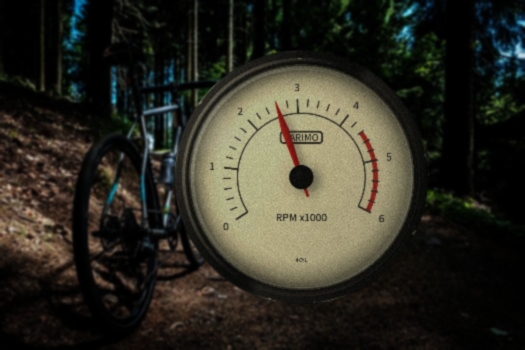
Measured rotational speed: 2600,rpm
